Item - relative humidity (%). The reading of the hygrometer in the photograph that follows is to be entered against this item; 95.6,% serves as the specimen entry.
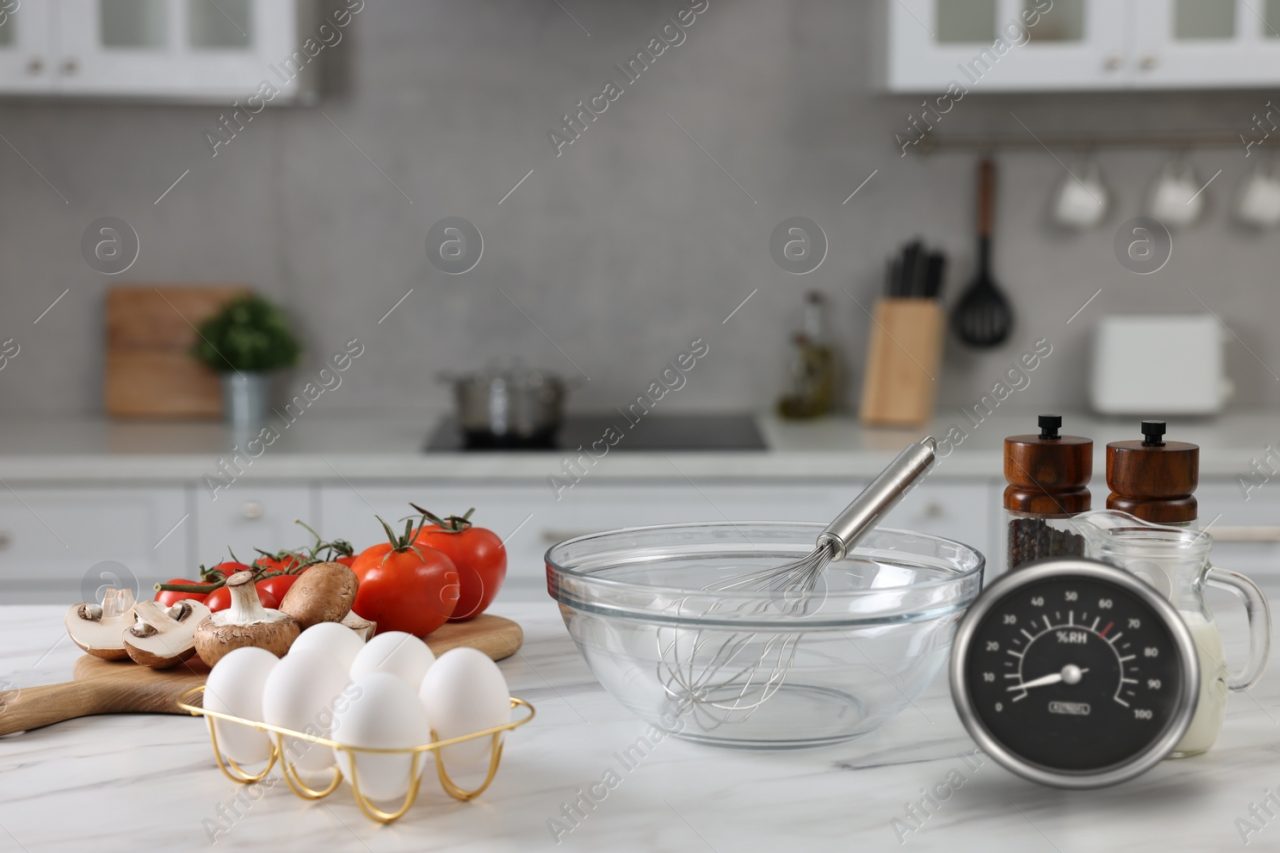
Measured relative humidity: 5,%
